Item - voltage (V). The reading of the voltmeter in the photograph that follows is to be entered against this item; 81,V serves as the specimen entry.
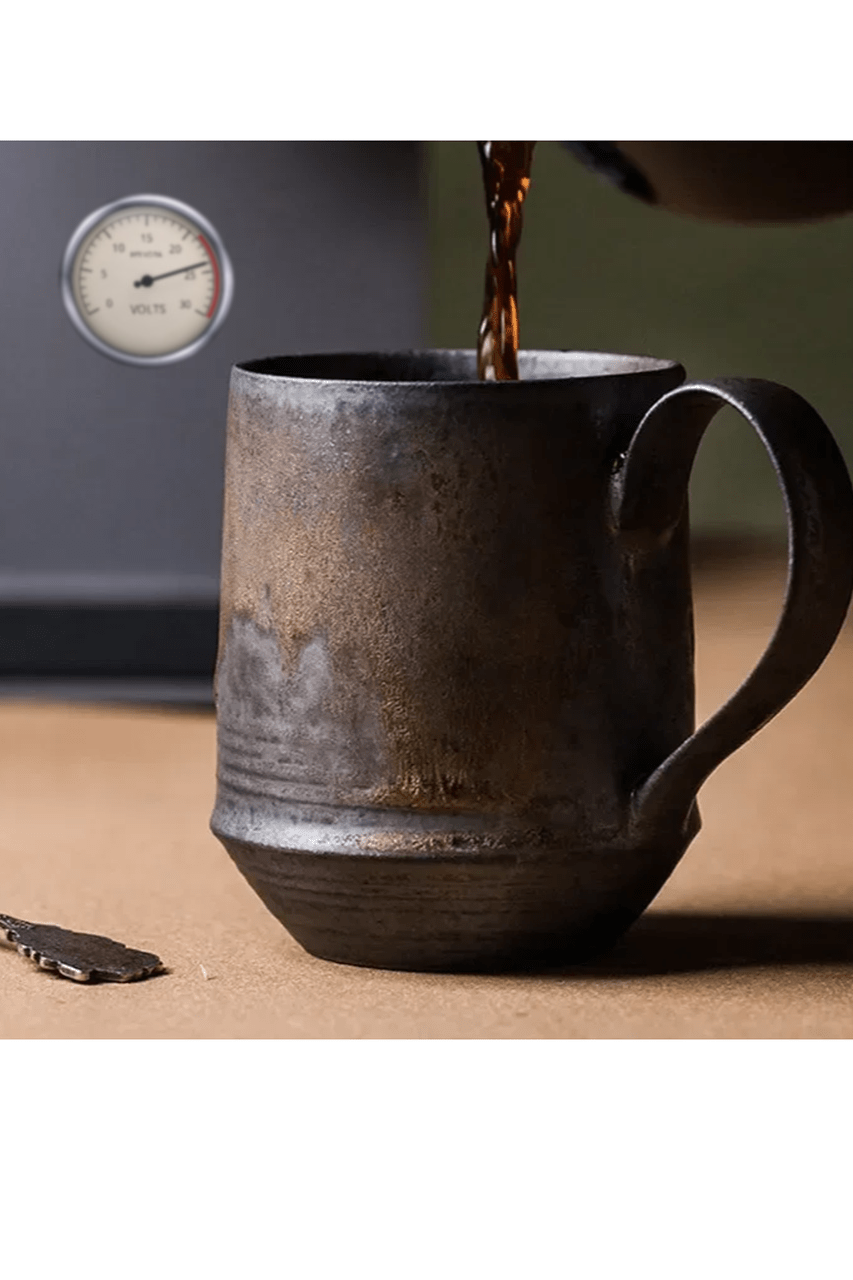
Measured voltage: 24,V
